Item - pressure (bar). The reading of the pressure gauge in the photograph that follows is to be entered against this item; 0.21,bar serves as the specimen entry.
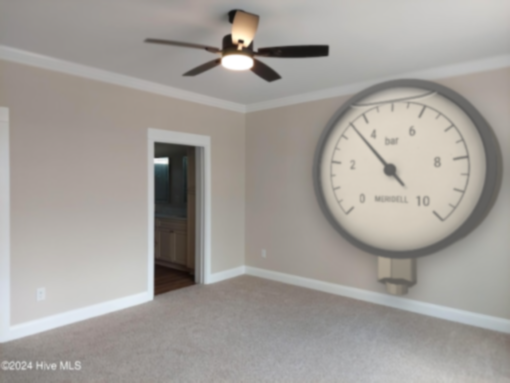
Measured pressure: 3.5,bar
